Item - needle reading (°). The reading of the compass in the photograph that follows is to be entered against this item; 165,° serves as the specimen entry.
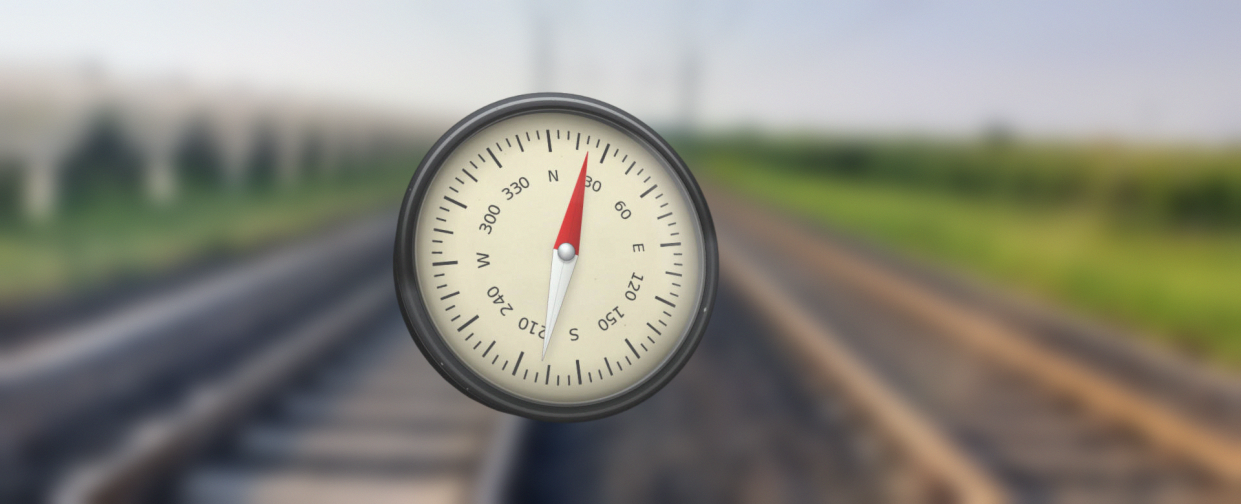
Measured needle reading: 20,°
